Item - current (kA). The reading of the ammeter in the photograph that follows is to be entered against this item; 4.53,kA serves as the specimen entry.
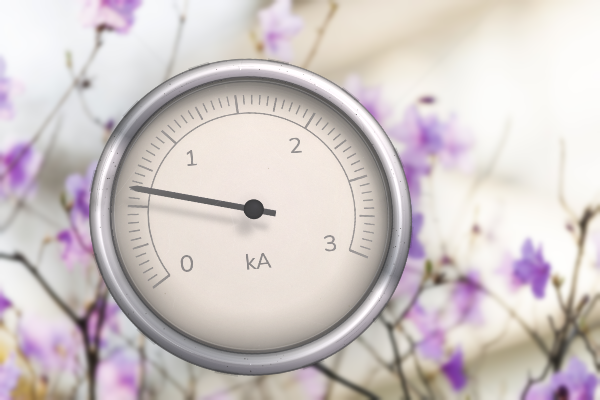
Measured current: 0.6,kA
